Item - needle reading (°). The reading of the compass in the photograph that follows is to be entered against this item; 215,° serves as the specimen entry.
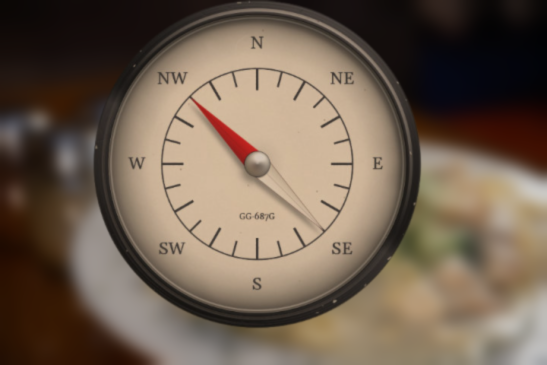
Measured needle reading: 315,°
